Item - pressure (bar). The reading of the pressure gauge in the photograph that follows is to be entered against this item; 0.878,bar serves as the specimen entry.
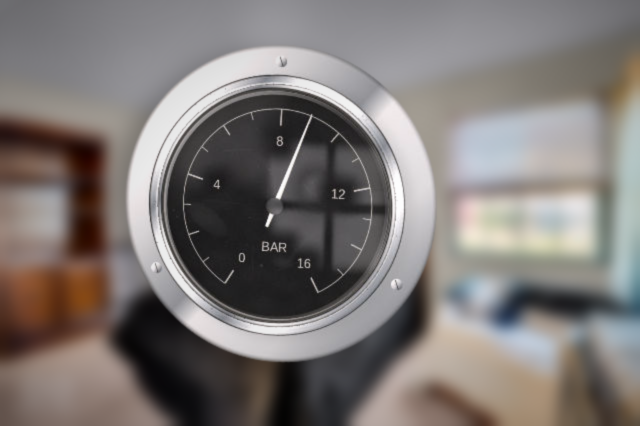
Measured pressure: 9,bar
